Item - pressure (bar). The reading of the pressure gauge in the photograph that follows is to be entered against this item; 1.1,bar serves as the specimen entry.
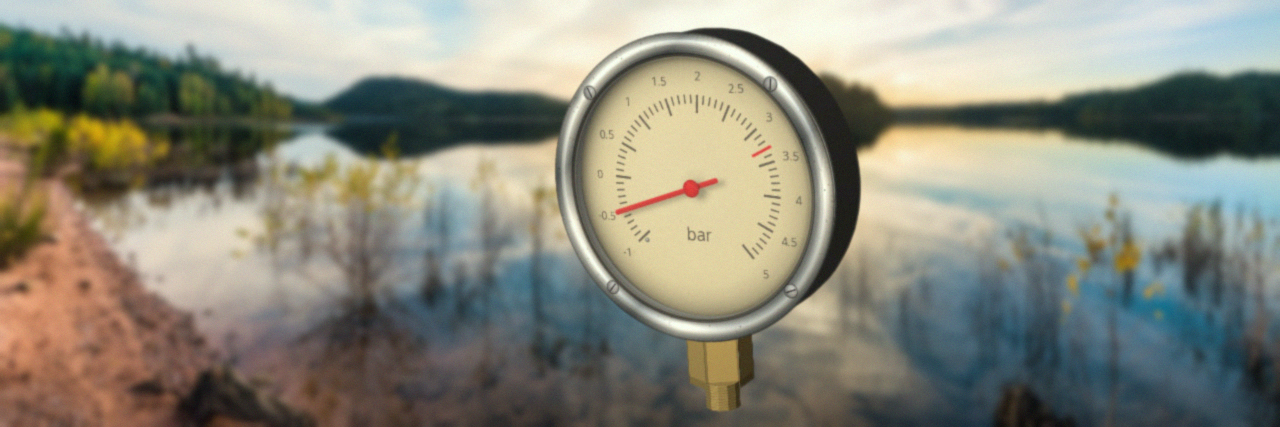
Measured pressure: -0.5,bar
